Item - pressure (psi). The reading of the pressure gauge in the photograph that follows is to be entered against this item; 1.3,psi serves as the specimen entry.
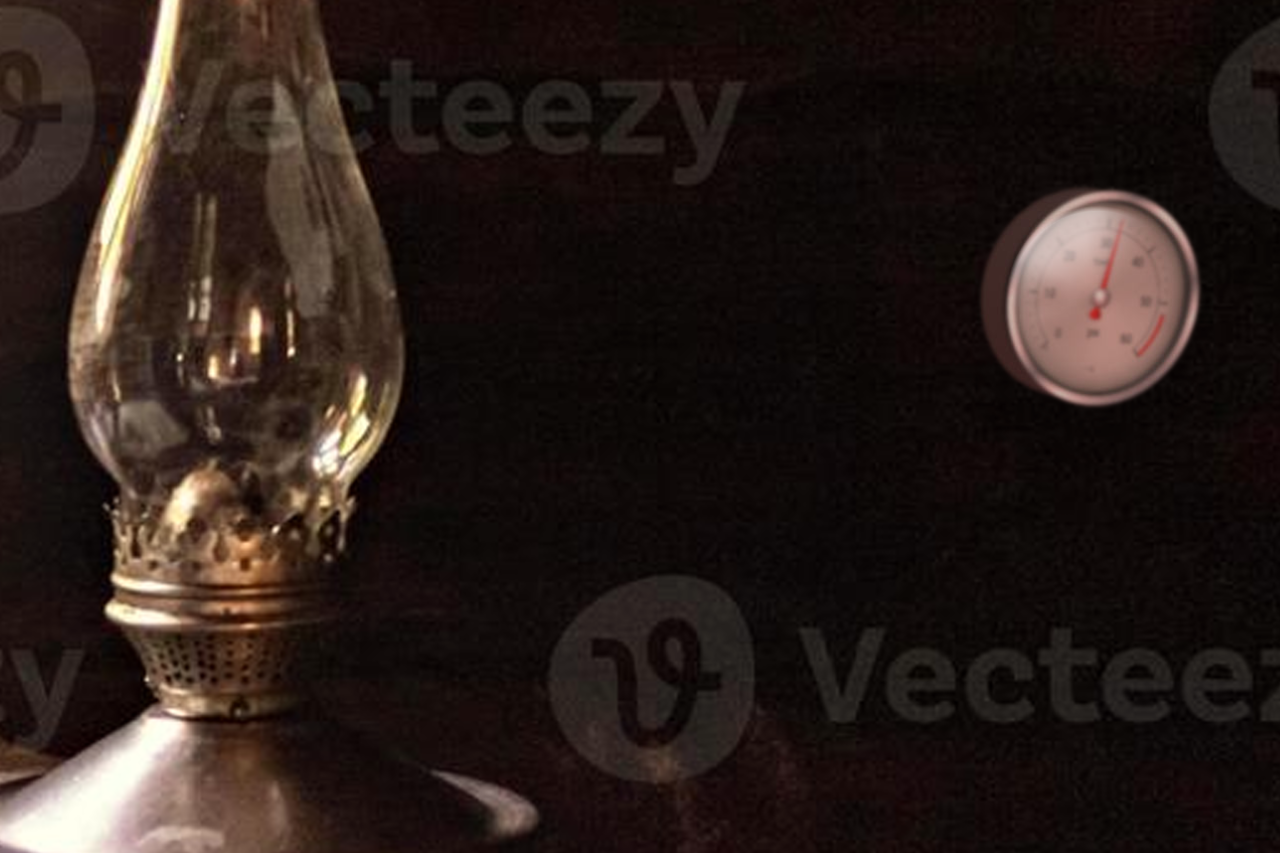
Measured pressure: 32,psi
